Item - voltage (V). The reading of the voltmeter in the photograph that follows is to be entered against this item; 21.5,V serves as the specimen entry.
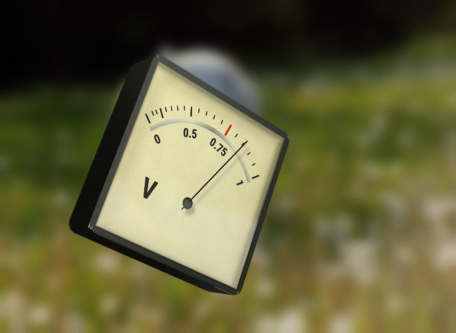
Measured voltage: 0.85,V
